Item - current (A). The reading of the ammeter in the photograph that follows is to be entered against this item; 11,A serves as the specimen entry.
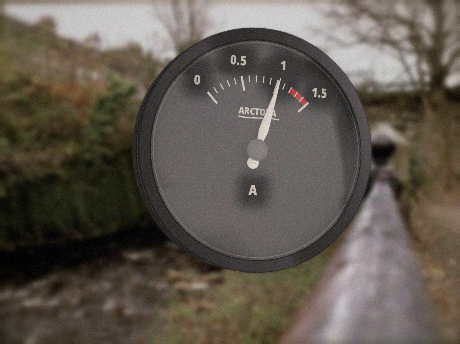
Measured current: 1,A
